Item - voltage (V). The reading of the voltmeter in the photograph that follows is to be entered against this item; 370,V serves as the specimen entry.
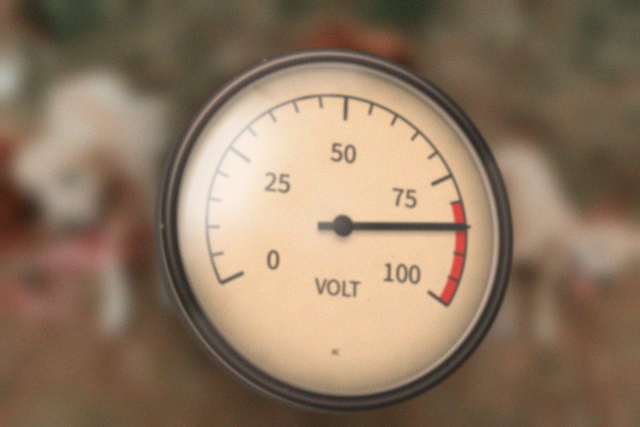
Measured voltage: 85,V
